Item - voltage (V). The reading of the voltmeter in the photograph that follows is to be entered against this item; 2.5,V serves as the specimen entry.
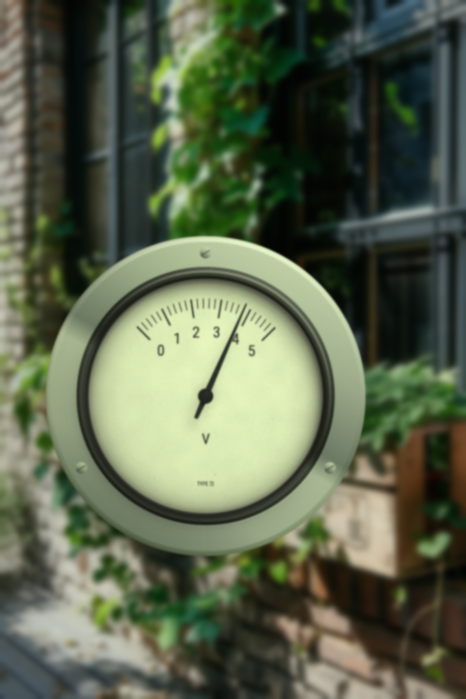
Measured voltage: 3.8,V
